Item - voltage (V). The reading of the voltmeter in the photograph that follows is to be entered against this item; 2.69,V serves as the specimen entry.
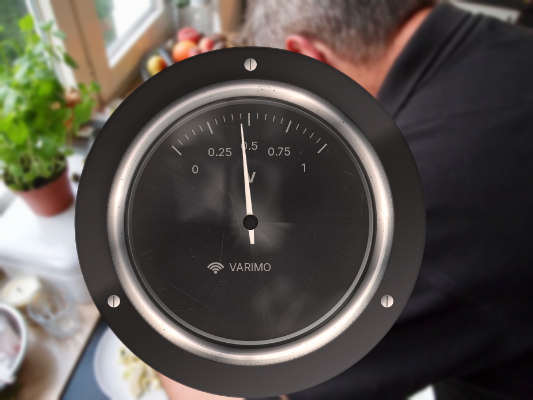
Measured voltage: 0.45,V
